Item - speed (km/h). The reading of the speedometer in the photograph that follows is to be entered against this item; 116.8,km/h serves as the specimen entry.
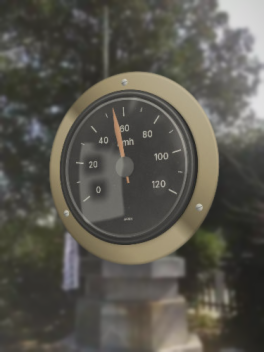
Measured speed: 55,km/h
